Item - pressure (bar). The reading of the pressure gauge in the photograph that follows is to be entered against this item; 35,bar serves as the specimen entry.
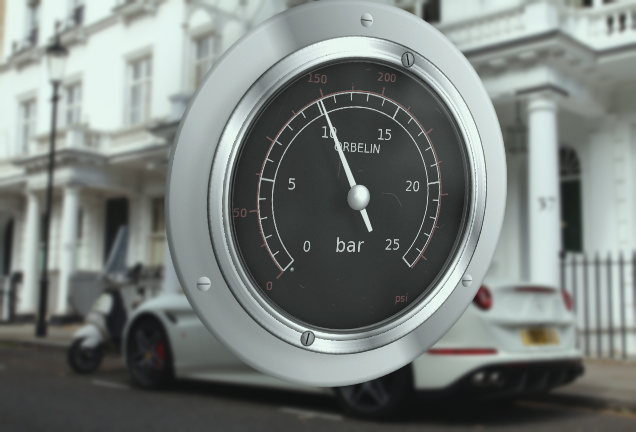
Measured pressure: 10,bar
